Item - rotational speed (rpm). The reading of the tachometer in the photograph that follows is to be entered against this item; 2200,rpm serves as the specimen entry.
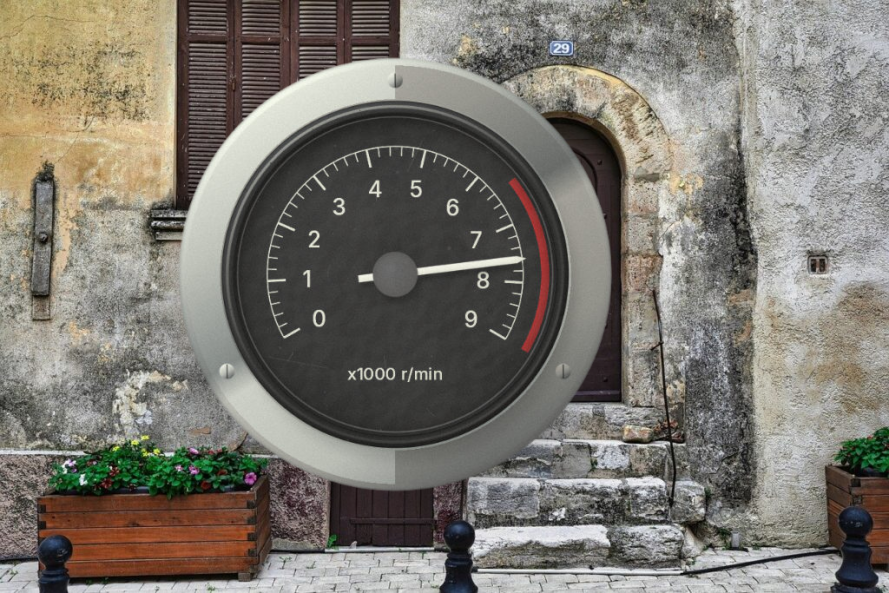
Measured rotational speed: 7600,rpm
